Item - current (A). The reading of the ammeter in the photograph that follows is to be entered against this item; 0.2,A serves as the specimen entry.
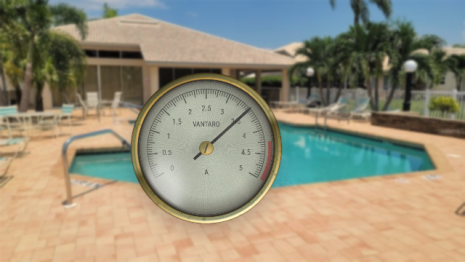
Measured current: 3.5,A
